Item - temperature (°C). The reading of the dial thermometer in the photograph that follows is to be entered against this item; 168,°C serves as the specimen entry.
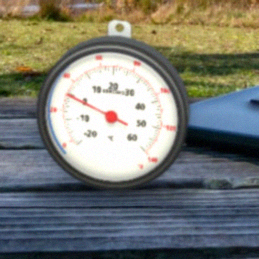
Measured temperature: 0,°C
